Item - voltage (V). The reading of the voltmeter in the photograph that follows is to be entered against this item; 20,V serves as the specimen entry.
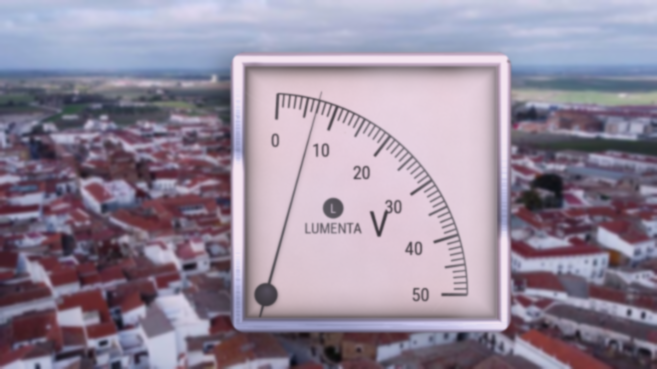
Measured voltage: 7,V
